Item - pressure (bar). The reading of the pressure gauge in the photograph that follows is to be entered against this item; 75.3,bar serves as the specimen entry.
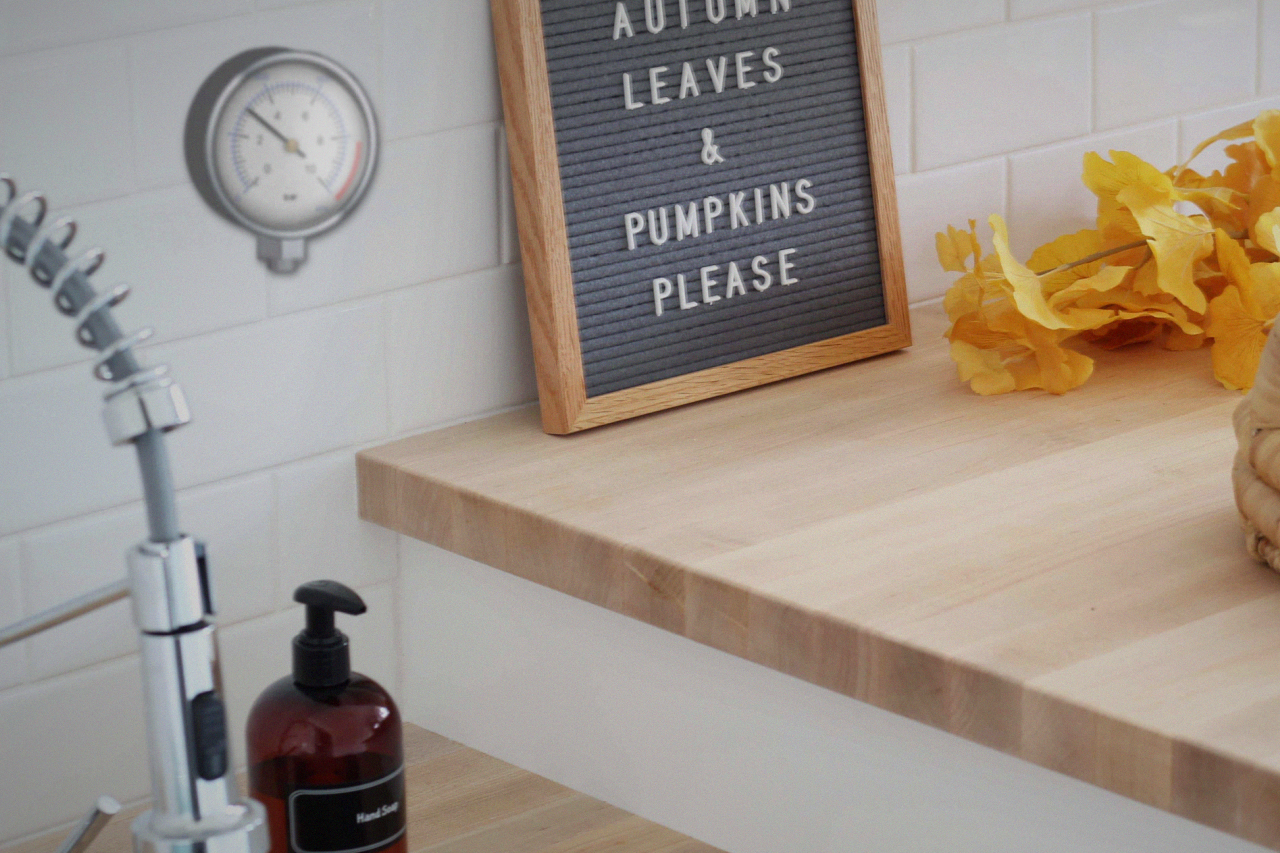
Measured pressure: 3,bar
